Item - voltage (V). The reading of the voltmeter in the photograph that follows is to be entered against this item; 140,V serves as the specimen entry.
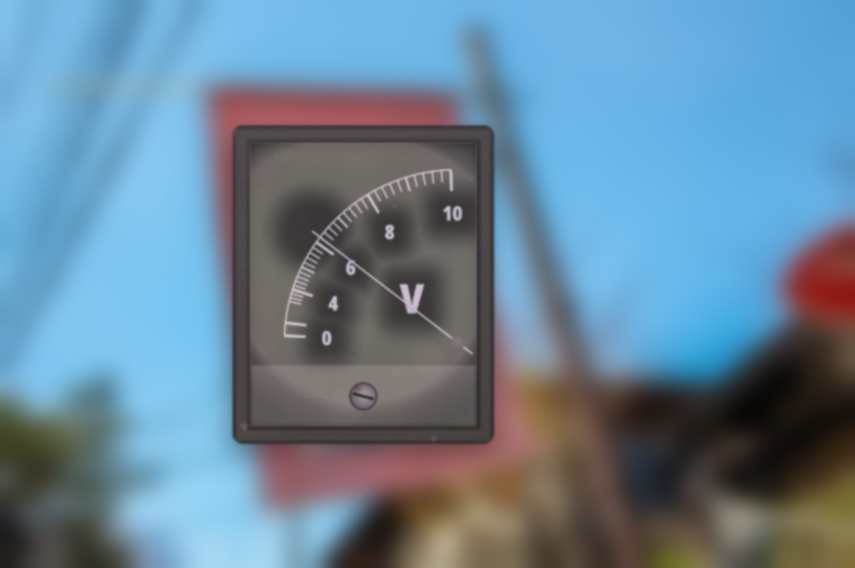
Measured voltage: 6.2,V
